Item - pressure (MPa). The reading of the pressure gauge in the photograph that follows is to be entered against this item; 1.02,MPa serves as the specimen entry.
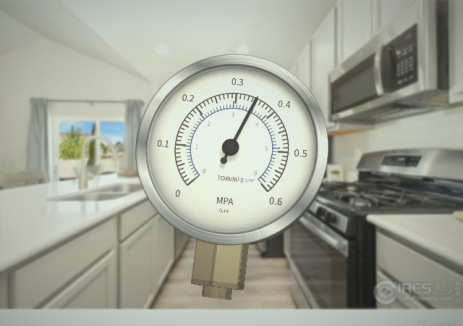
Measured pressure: 0.35,MPa
